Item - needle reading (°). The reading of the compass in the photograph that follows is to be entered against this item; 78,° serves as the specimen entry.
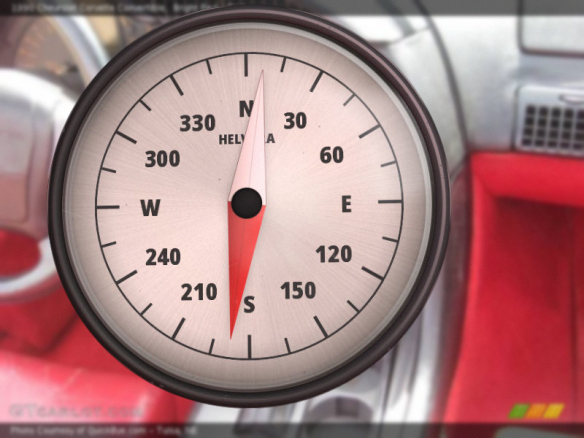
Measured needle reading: 187.5,°
